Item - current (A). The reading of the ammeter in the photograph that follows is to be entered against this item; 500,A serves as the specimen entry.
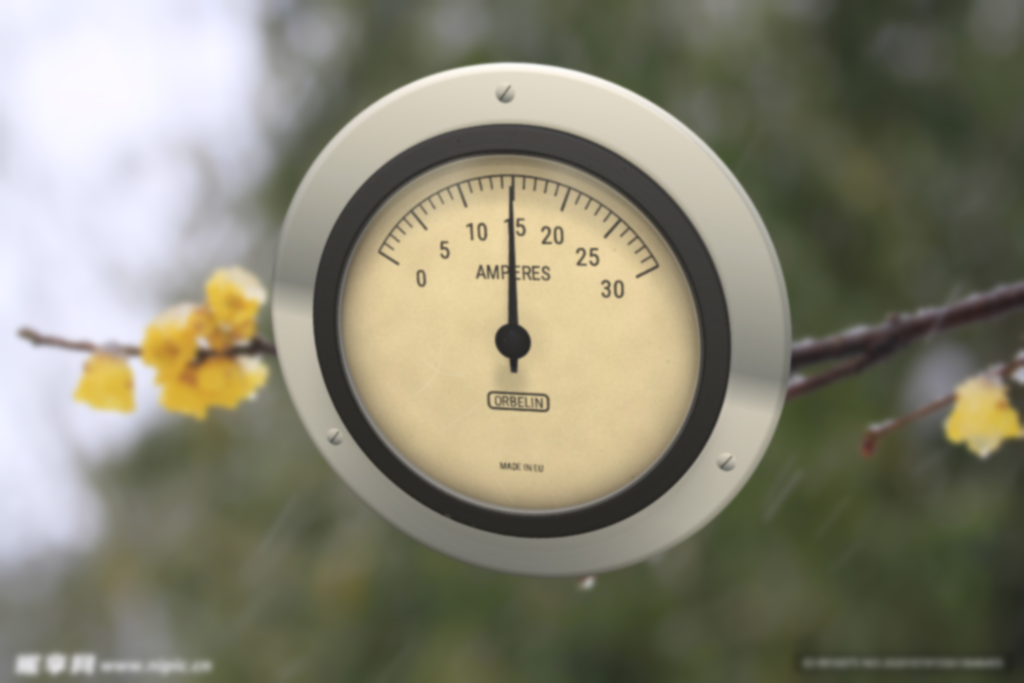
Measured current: 15,A
